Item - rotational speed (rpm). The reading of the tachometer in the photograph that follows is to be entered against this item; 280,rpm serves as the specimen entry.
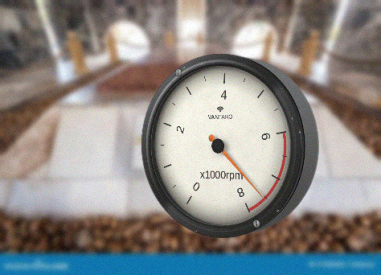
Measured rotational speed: 7500,rpm
